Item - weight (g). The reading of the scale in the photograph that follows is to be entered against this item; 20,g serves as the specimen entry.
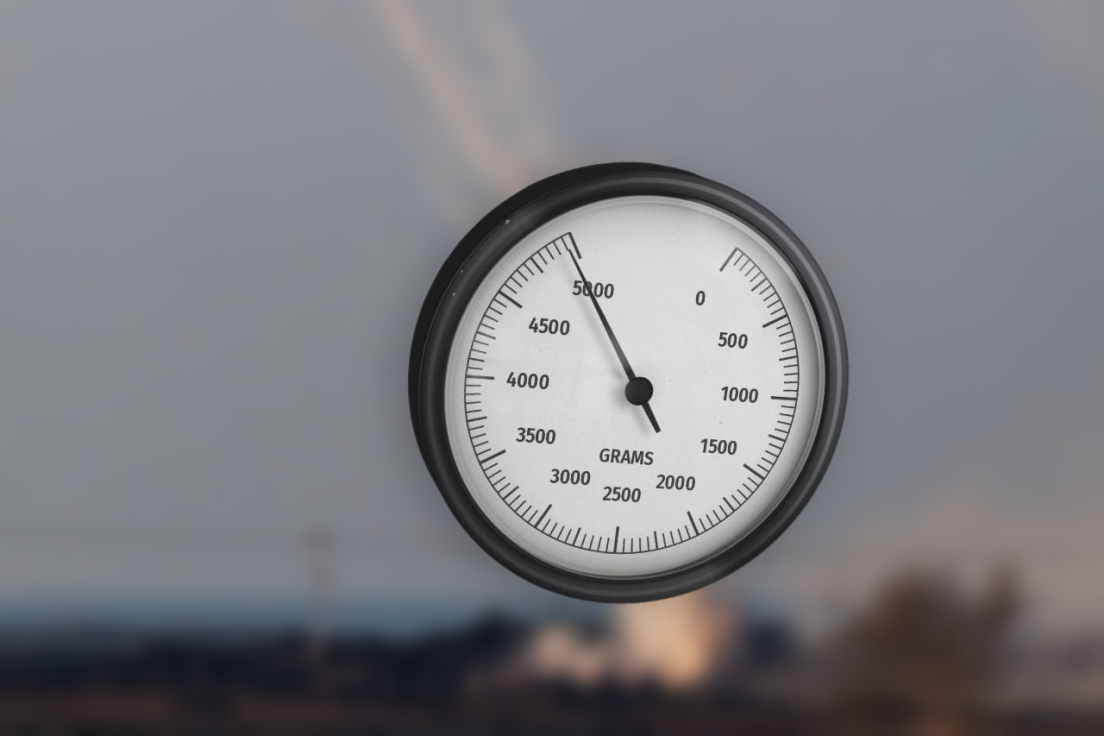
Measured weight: 4950,g
